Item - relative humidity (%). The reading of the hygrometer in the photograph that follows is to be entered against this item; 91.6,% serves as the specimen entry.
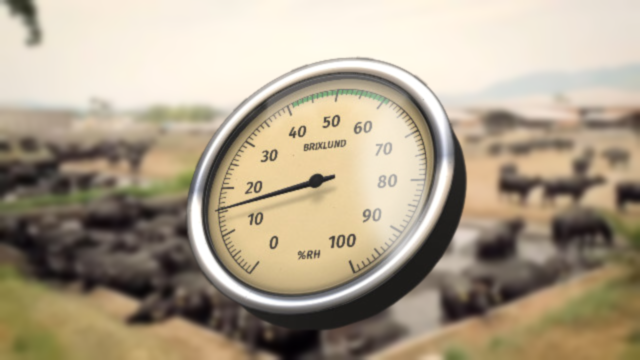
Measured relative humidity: 15,%
